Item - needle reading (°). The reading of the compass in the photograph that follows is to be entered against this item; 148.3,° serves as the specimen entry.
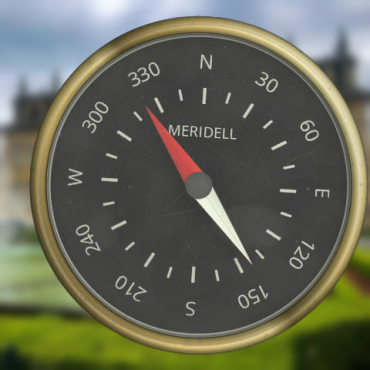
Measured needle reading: 322.5,°
